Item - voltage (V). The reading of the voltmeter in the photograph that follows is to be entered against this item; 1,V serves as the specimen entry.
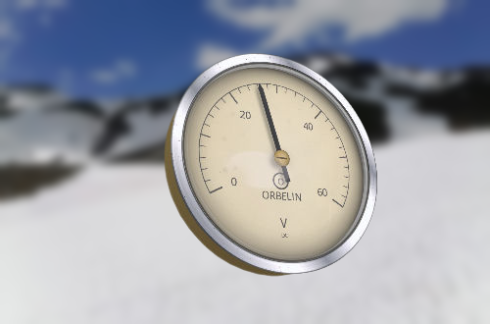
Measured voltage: 26,V
